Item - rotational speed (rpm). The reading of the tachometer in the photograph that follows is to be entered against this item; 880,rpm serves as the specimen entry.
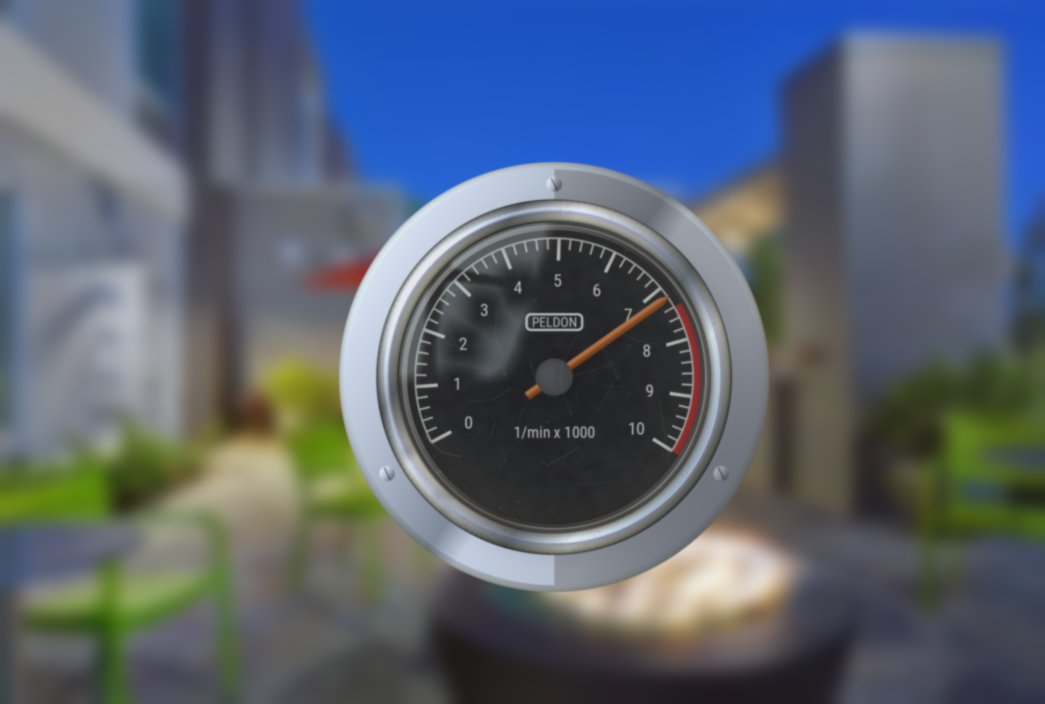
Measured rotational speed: 7200,rpm
